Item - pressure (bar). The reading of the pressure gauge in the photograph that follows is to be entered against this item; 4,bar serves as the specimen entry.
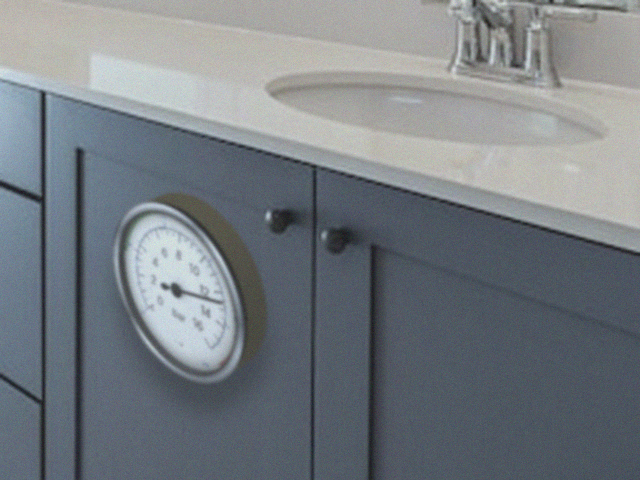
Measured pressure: 12.5,bar
